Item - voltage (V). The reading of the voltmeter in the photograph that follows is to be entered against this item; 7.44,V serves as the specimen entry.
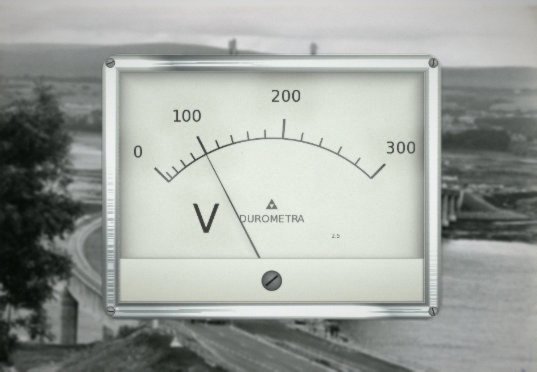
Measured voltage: 100,V
